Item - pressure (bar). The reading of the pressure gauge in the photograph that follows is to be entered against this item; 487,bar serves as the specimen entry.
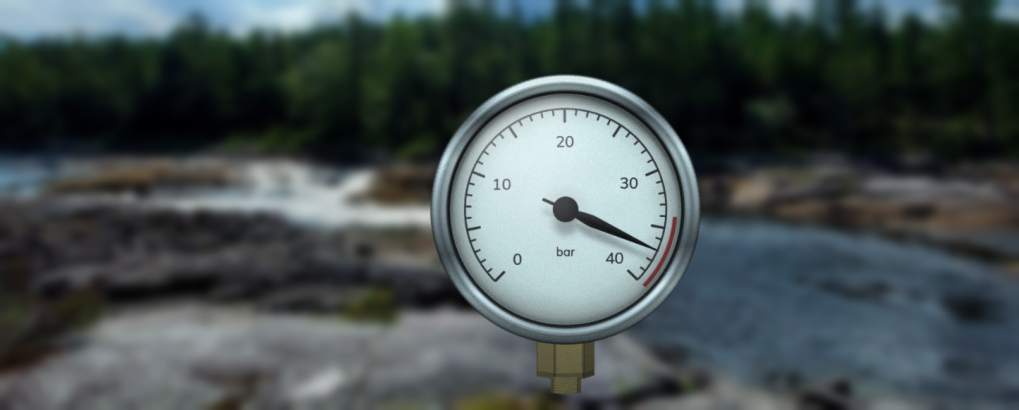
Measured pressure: 37,bar
